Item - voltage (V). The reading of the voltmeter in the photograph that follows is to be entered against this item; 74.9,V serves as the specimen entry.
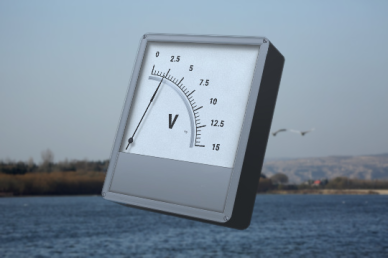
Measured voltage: 2.5,V
